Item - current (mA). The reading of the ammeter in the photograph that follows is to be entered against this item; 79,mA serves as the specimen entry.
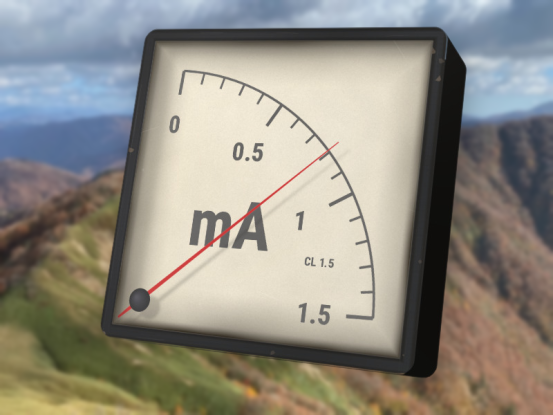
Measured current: 0.8,mA
